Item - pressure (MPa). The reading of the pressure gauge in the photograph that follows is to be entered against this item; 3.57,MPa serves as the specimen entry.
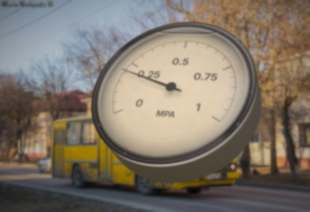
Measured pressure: 0.2,MPa
